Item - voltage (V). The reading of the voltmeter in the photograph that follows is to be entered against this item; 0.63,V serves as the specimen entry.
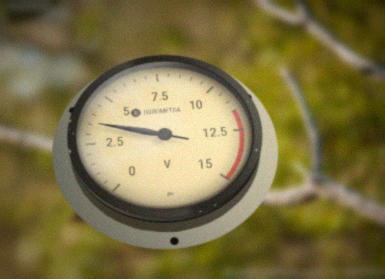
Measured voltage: 3.5,V
